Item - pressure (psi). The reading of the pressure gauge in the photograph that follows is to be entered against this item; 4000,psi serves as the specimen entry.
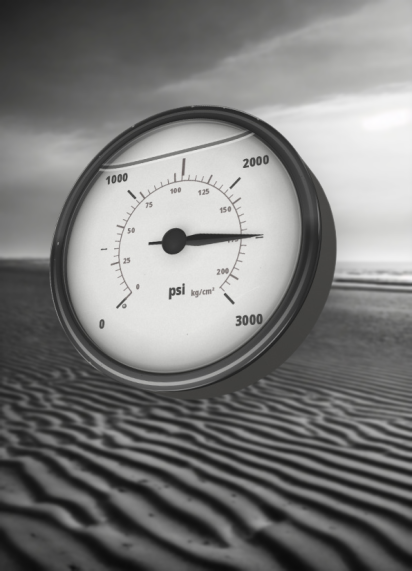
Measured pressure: 2500,psi
